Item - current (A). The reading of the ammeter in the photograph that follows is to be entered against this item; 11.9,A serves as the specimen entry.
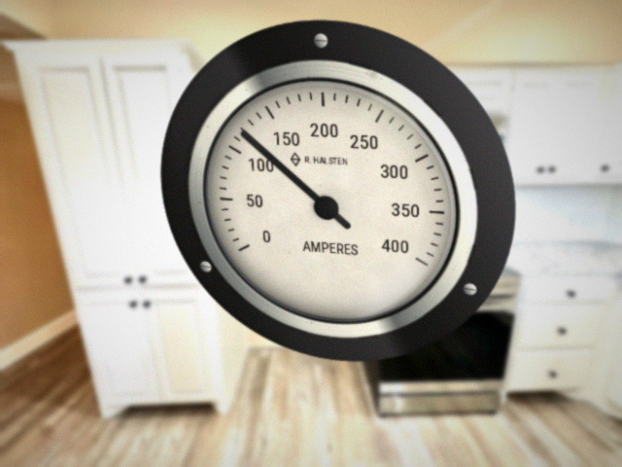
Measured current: 120,A
